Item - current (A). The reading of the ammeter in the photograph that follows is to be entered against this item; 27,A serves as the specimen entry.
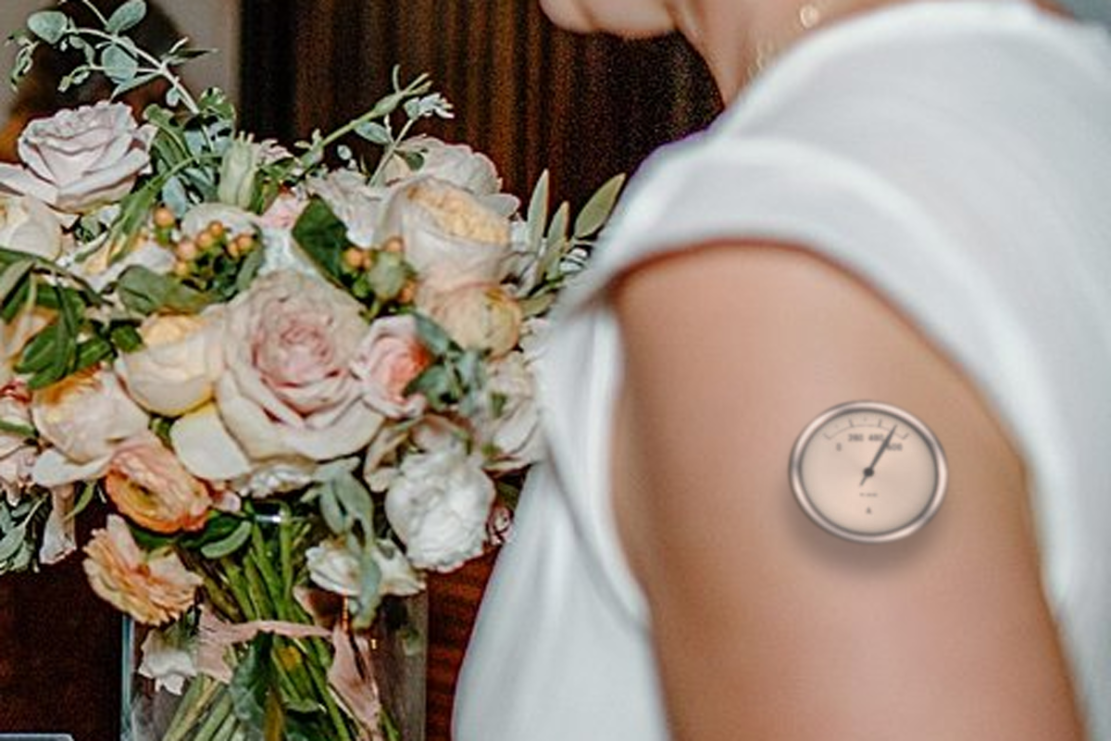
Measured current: 500,A
